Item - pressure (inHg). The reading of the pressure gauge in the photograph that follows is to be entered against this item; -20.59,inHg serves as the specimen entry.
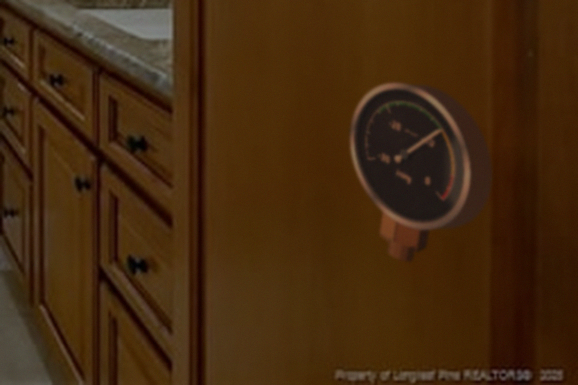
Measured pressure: -10,inHg
